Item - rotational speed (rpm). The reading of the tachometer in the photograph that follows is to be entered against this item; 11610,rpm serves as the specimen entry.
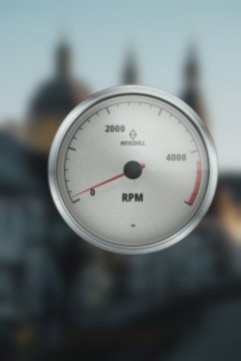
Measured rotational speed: 100,rpm
